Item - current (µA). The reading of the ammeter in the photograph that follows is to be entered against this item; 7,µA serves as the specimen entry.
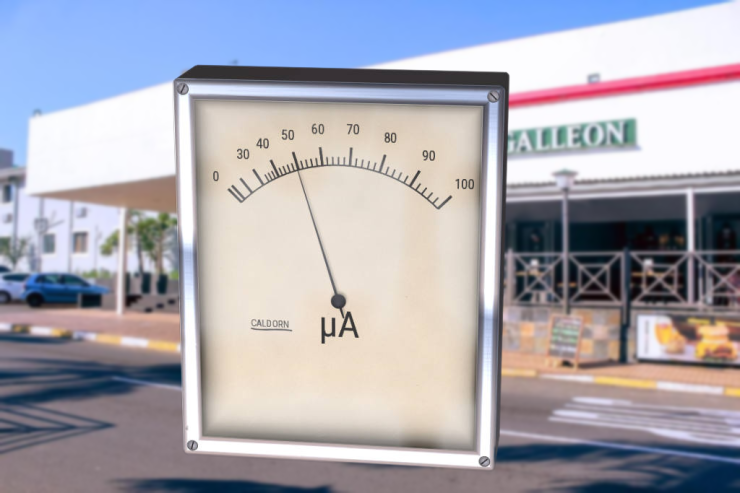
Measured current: 50,µA
